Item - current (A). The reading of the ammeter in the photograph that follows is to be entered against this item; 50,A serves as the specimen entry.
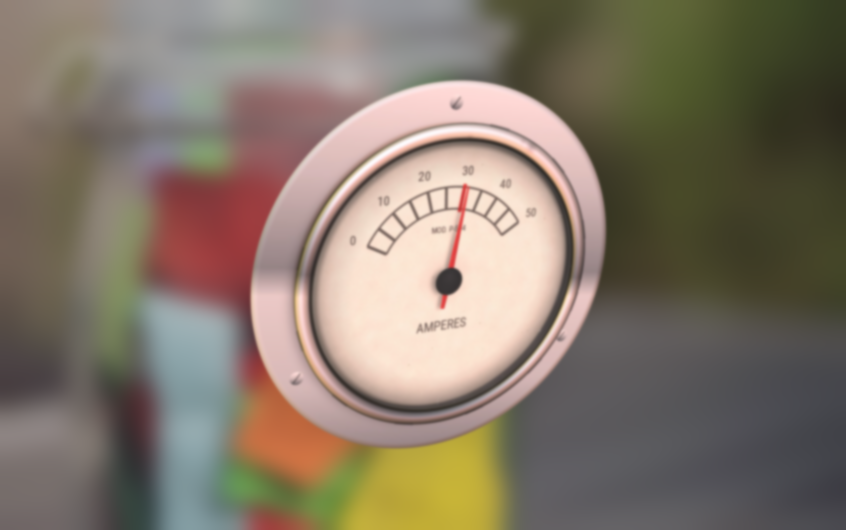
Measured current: 30,A
